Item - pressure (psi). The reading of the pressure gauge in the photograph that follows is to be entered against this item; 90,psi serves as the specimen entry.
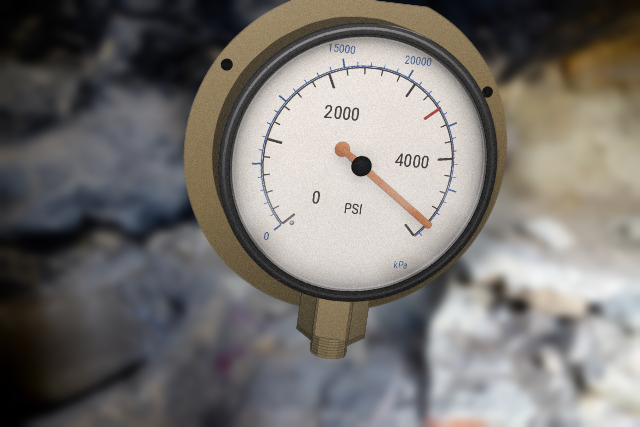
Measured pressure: 4800,psi
